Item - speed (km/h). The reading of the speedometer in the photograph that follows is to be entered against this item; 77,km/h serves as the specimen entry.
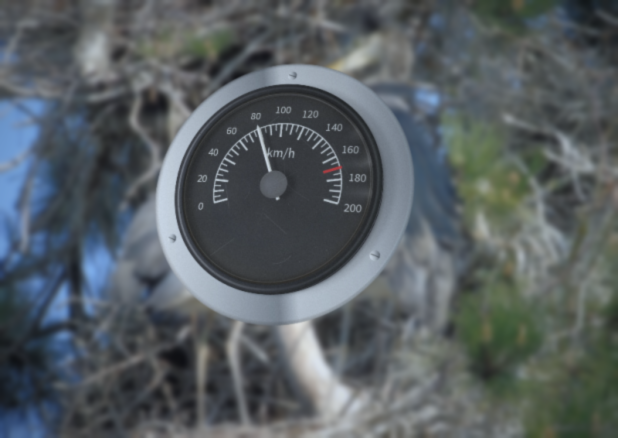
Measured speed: 80,km/h
